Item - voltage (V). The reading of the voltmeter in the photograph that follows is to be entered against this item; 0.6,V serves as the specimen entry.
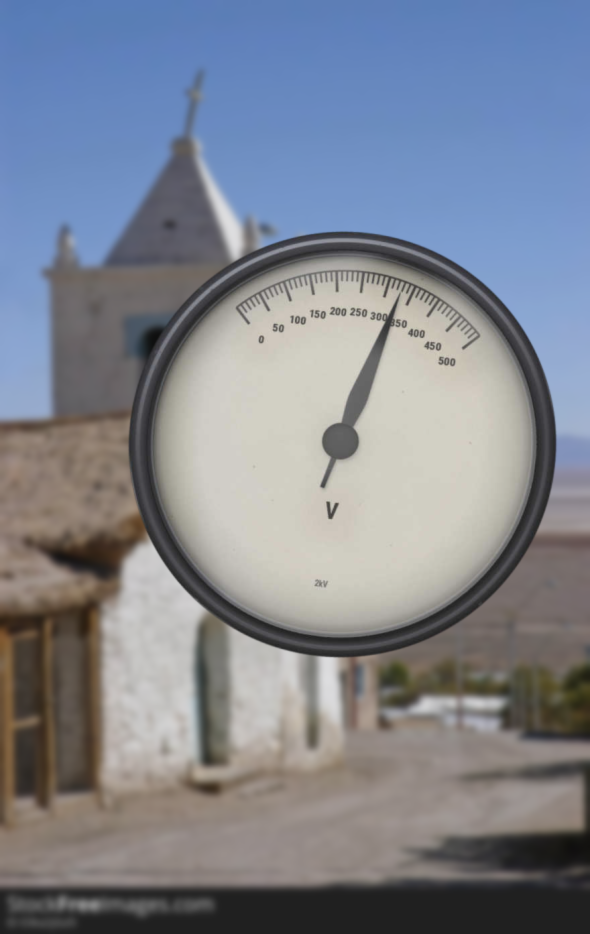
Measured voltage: 330,V
